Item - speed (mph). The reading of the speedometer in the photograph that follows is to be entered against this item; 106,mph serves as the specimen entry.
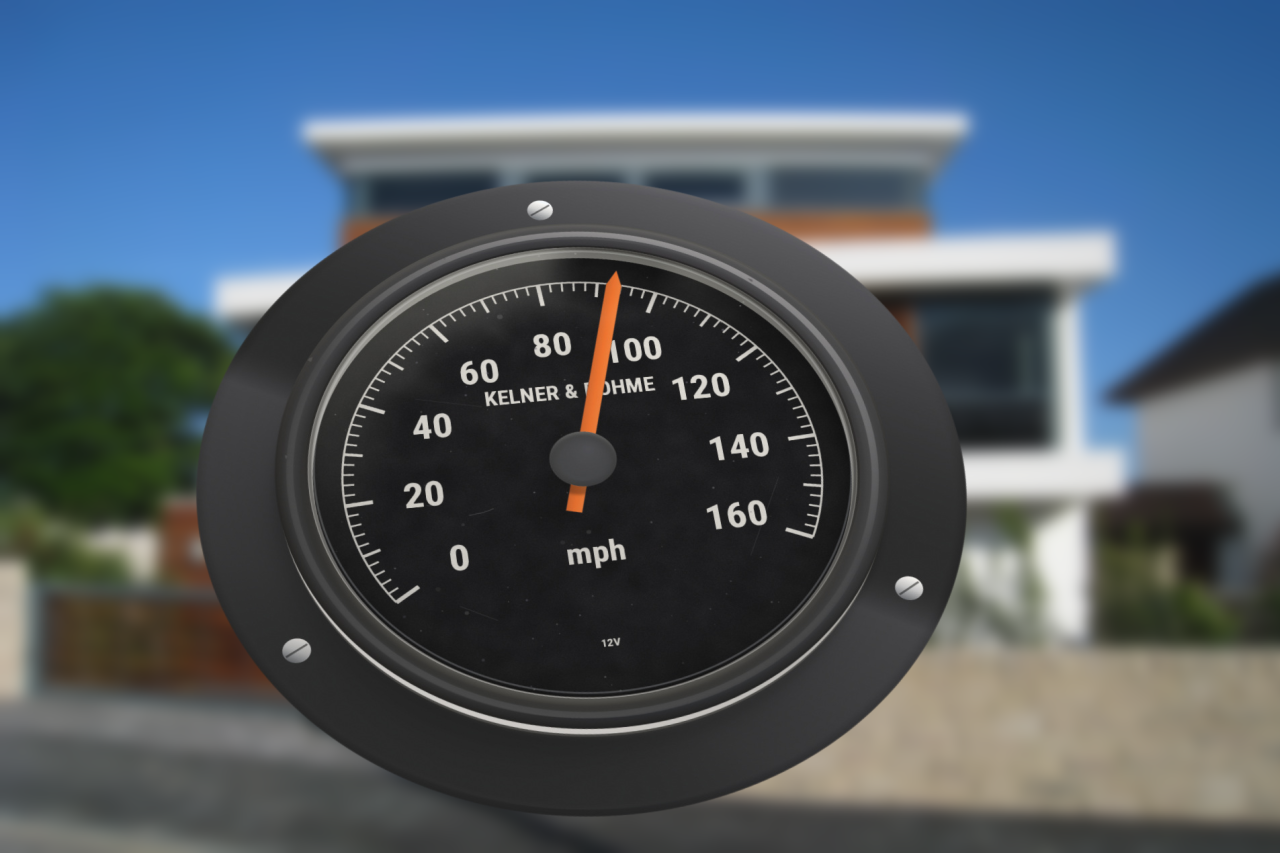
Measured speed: 93,mph
